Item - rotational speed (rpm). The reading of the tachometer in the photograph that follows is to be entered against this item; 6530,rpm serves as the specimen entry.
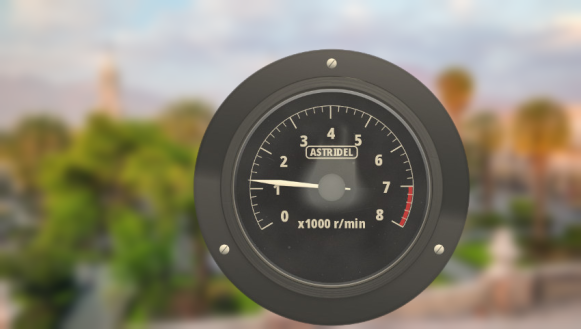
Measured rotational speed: 1200,rpm
